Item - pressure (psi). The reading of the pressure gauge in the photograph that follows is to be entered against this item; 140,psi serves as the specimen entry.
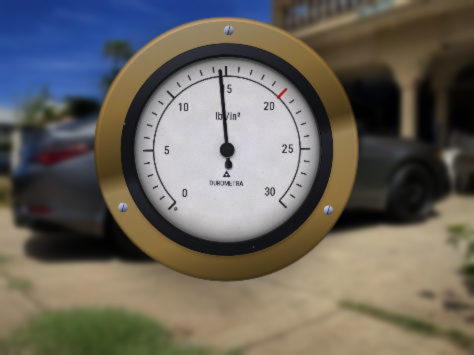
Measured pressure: 14.5,psi
